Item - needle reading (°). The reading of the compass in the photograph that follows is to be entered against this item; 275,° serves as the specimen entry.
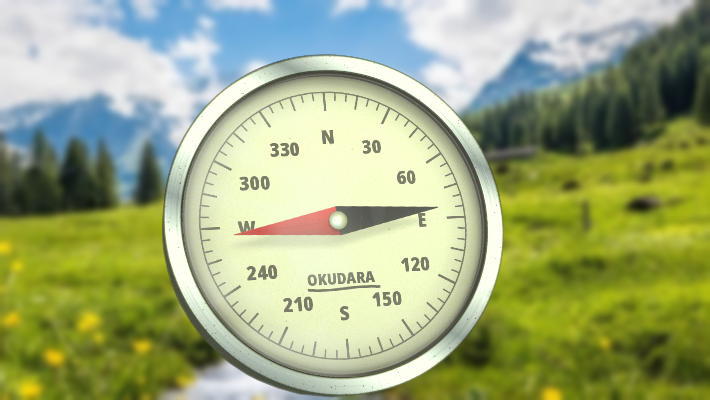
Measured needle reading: 265,°
